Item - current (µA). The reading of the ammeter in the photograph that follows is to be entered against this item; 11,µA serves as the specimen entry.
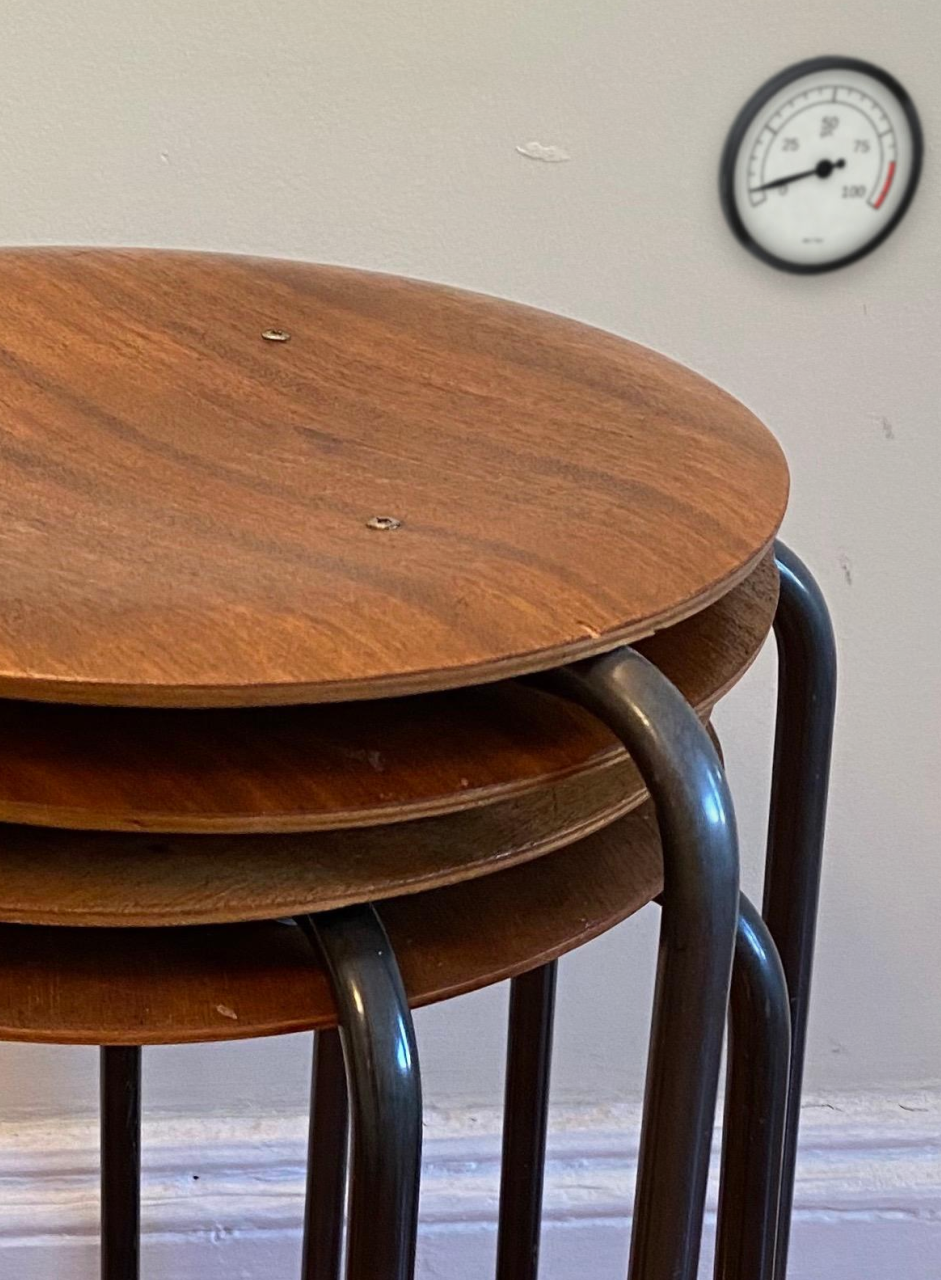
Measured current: 5,µA
